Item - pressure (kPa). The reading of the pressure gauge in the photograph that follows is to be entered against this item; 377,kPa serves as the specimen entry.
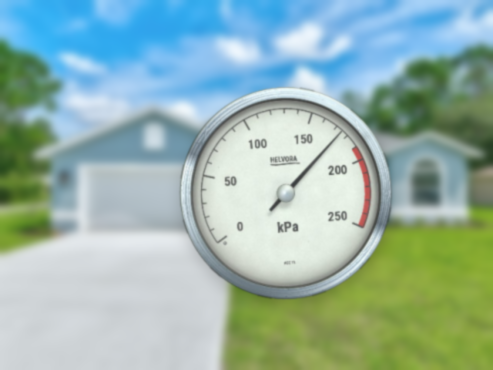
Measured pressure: 175,kPa
